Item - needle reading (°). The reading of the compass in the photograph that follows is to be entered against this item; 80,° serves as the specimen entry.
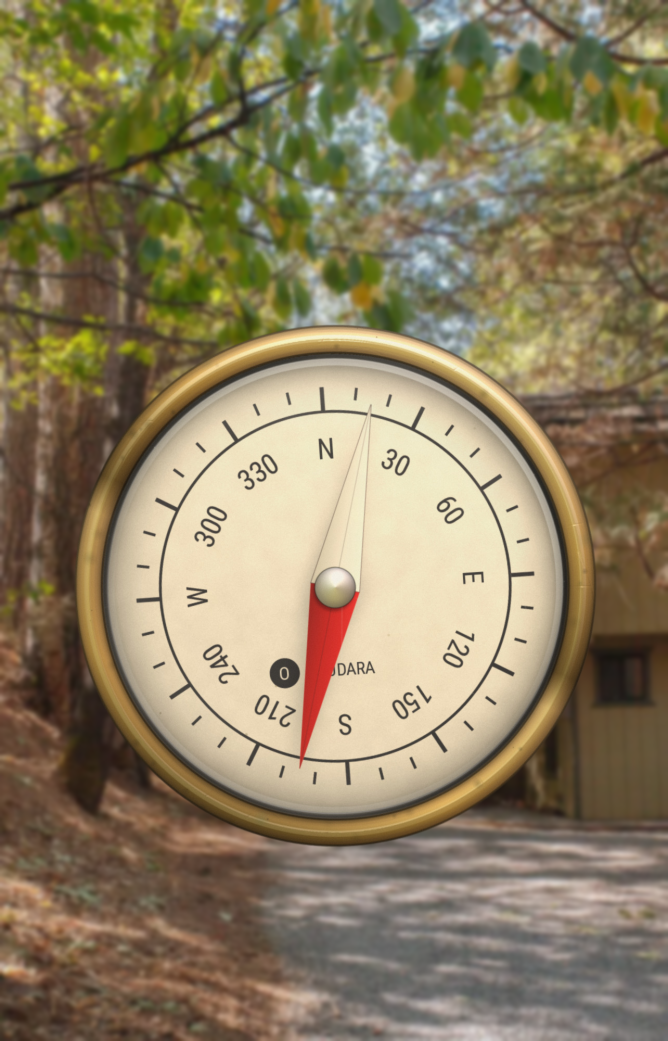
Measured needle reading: 195,°
